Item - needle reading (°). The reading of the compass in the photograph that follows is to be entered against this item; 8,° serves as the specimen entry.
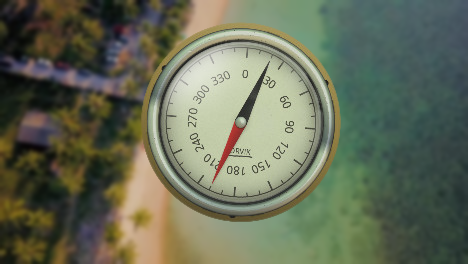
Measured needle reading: 200,°
